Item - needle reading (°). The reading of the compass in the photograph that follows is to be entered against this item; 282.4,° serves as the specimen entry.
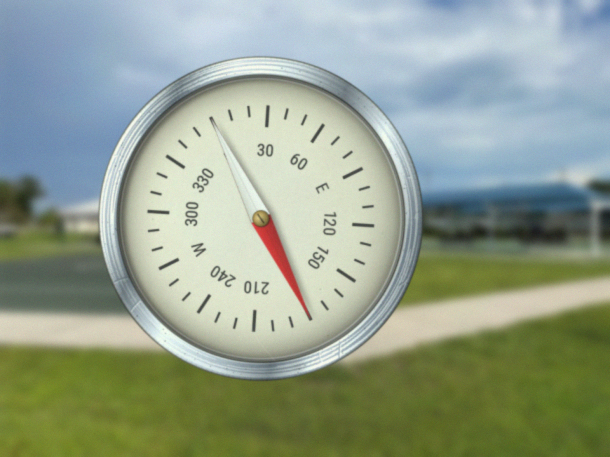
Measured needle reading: 180,°
